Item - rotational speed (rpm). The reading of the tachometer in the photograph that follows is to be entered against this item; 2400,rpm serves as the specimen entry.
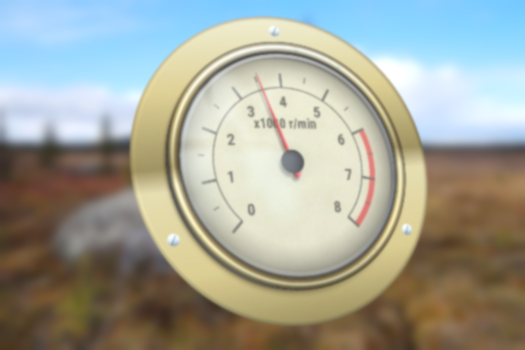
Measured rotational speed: 3500,rpm
